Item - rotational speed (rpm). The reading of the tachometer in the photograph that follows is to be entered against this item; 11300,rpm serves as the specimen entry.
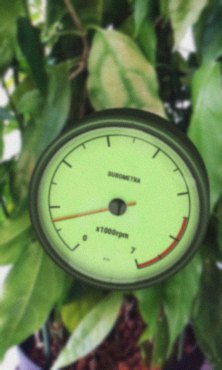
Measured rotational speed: 750,rpm
